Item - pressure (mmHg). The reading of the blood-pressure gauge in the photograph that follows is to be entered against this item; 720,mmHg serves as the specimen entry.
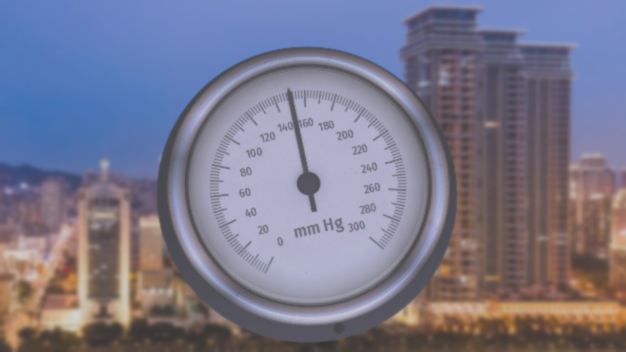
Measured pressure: 150,mmHg
